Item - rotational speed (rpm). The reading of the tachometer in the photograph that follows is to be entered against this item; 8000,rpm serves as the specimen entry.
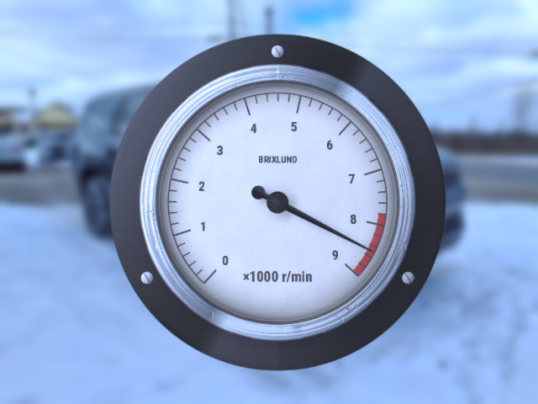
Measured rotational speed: 8500,rpm
